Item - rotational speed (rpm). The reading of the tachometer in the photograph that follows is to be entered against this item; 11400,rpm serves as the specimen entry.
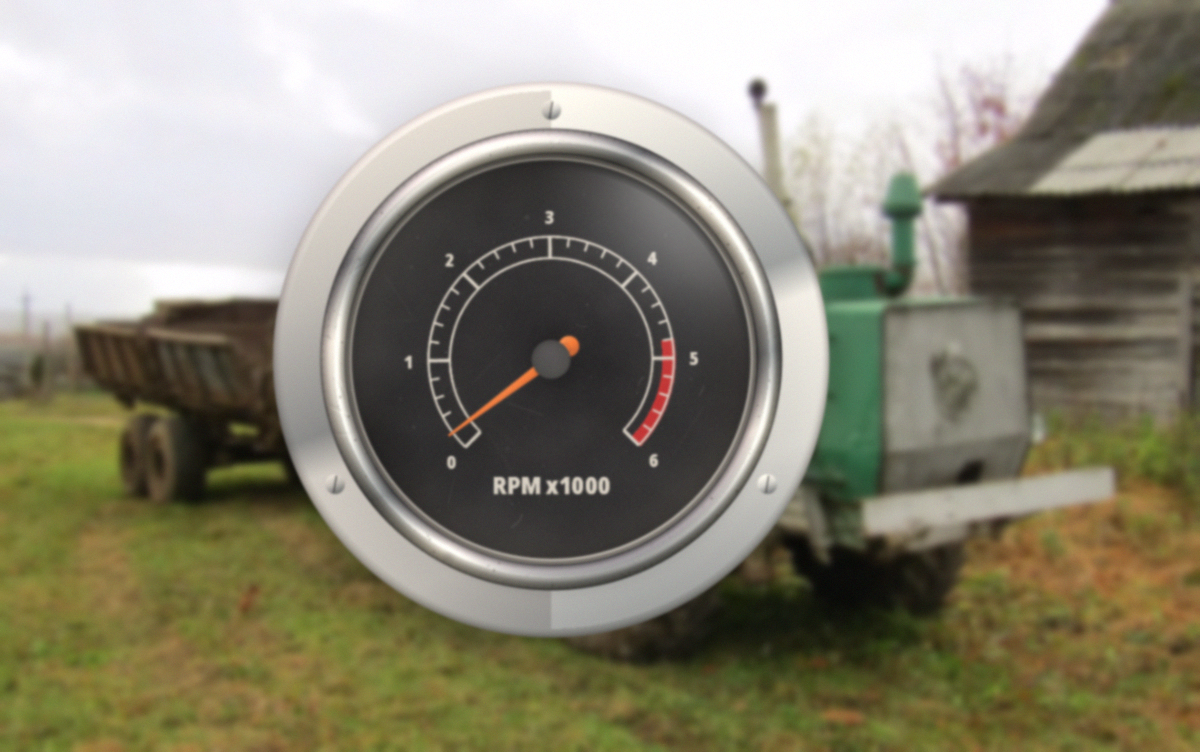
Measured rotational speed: 200,rpm
